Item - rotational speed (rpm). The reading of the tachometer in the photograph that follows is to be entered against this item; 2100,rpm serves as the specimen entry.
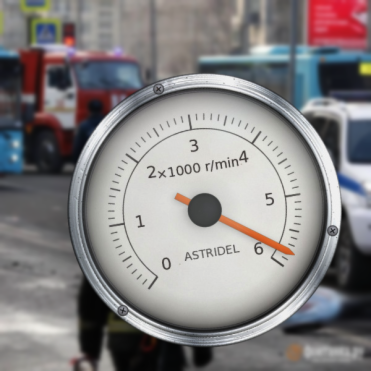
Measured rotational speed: 5800,rpm
